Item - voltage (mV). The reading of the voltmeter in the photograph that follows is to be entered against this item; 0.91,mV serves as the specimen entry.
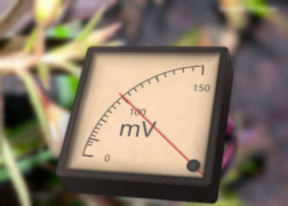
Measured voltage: 100,mV
